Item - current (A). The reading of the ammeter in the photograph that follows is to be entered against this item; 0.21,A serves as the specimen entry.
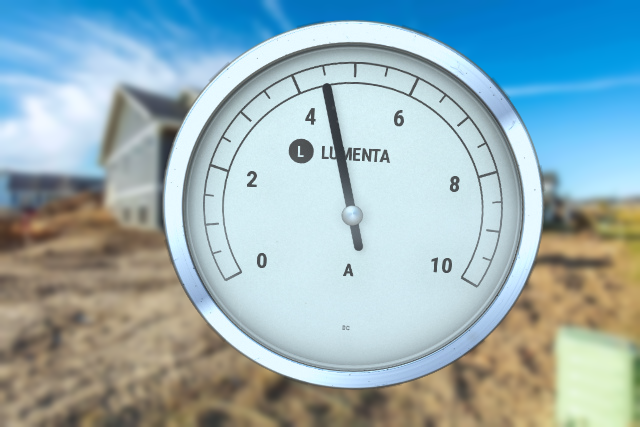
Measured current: 4.5,A
